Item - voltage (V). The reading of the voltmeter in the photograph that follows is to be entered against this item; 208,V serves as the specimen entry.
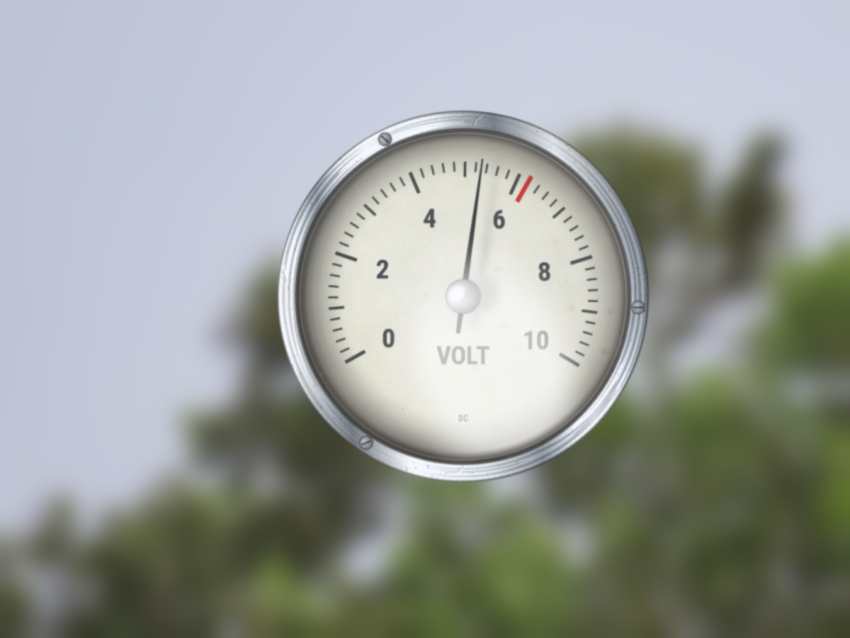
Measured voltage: 5.3,V
